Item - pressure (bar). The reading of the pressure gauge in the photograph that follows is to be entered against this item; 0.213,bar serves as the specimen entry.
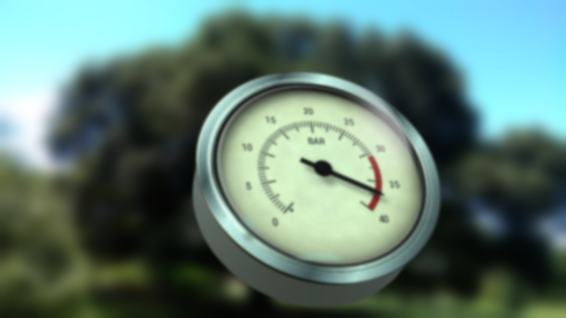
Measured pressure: 37.5,bar
